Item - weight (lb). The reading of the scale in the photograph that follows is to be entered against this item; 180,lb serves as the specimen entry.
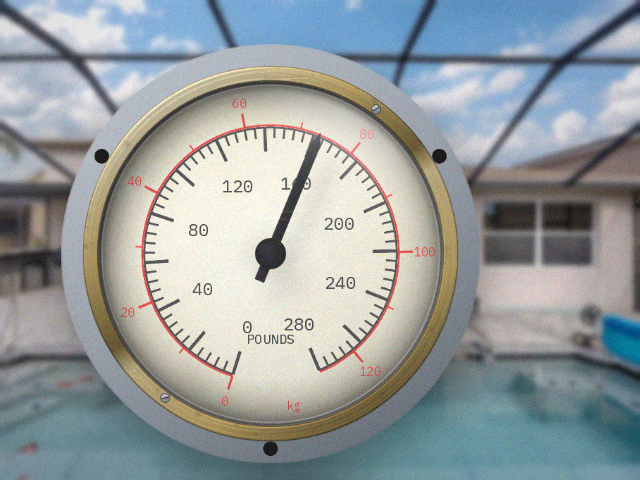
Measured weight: 162,lb
